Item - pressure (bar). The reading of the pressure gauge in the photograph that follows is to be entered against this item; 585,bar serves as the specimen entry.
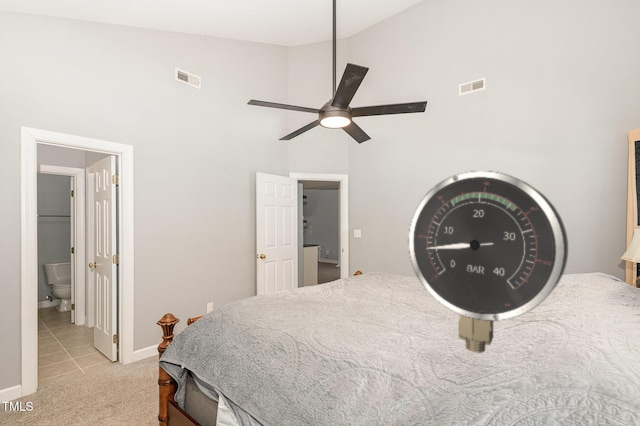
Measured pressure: 5,bar
